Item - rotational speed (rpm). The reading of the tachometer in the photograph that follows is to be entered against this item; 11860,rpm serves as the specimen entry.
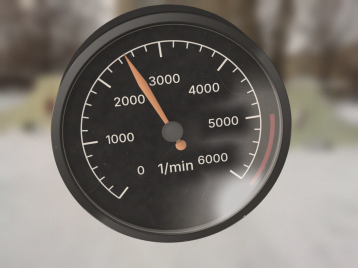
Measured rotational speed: 2500,rpm
